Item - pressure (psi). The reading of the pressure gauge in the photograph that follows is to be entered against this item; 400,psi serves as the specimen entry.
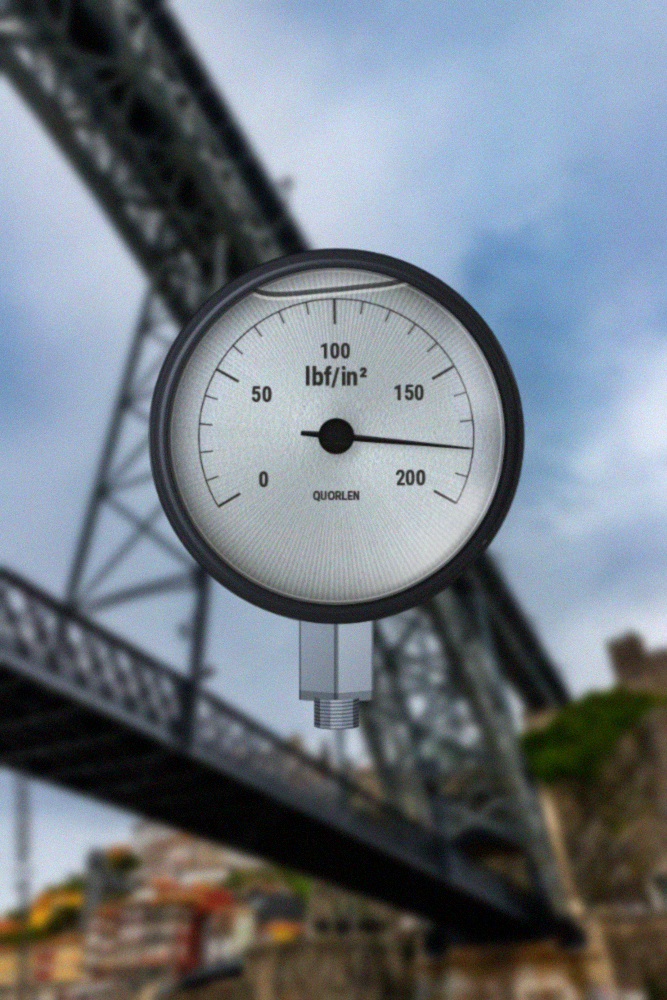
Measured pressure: 180,psi
